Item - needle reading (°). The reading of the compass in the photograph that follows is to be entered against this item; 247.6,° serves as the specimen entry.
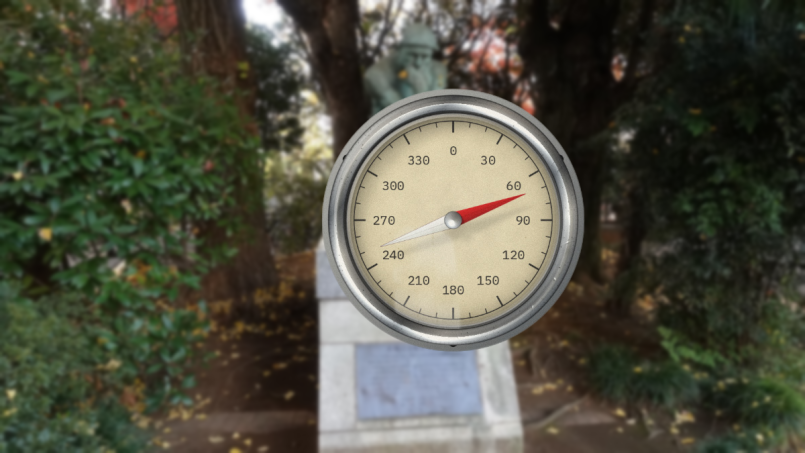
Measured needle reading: 70,°
